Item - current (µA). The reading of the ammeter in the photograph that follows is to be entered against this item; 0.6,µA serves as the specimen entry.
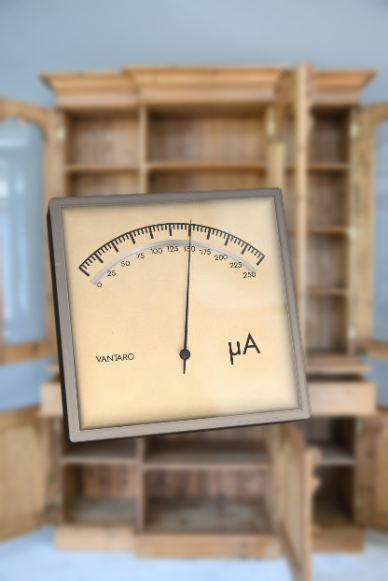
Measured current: 150,µA
